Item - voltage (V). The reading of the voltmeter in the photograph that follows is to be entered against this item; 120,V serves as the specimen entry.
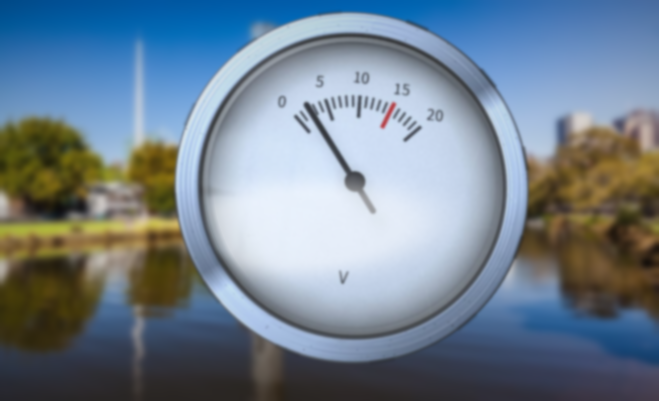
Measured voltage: 2,V
